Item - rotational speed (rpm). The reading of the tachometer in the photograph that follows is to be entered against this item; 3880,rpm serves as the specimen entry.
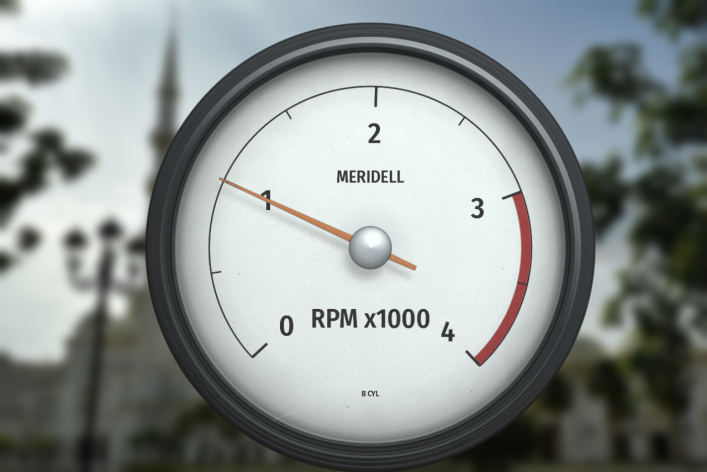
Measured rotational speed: 1000,rpm
